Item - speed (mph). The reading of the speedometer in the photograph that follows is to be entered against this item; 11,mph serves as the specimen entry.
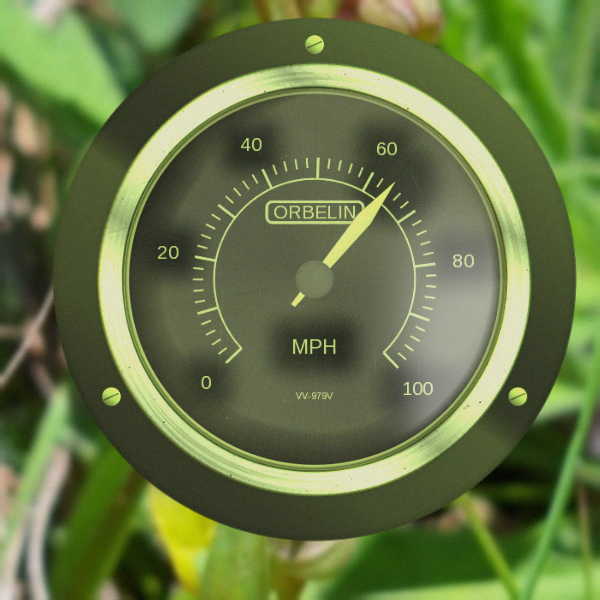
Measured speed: 64,mph
